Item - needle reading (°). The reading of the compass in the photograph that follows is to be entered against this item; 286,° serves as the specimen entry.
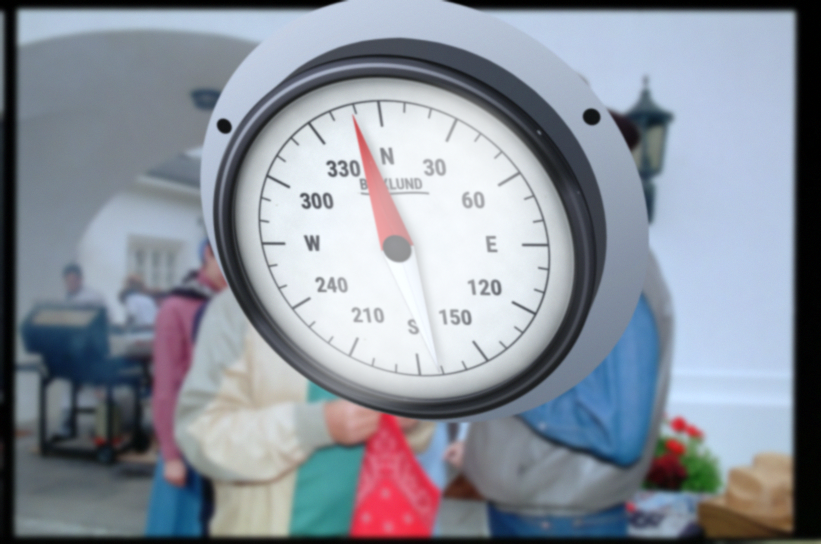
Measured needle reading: 350,°
